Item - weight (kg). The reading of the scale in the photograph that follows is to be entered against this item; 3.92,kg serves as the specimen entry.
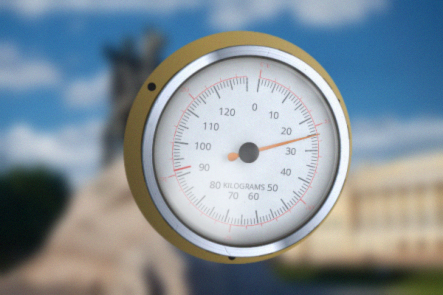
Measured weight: 25,kg
